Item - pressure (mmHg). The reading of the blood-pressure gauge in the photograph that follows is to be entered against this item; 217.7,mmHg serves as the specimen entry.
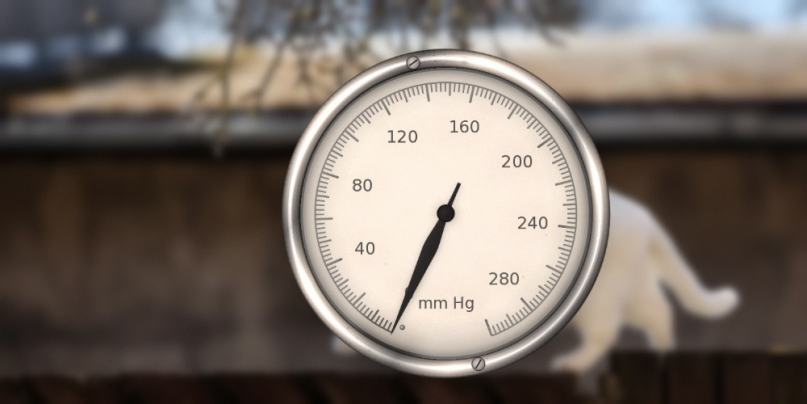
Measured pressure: 0,mmHg
